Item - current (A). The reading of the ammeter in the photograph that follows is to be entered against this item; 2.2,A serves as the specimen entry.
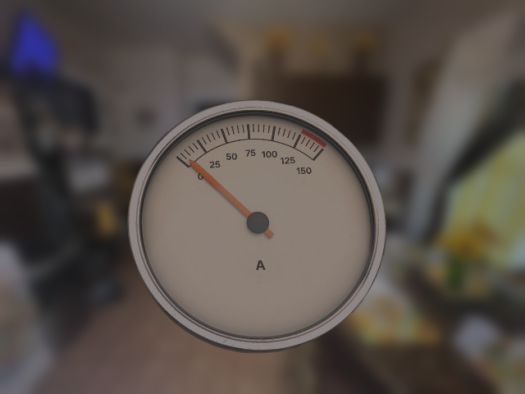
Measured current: 5,A
